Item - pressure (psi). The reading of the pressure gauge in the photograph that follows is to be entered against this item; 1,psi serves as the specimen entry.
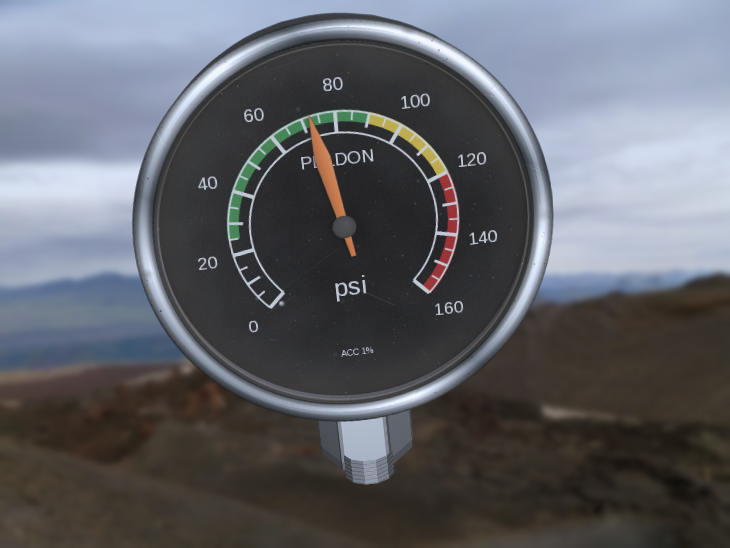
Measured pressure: 72.5,psi
